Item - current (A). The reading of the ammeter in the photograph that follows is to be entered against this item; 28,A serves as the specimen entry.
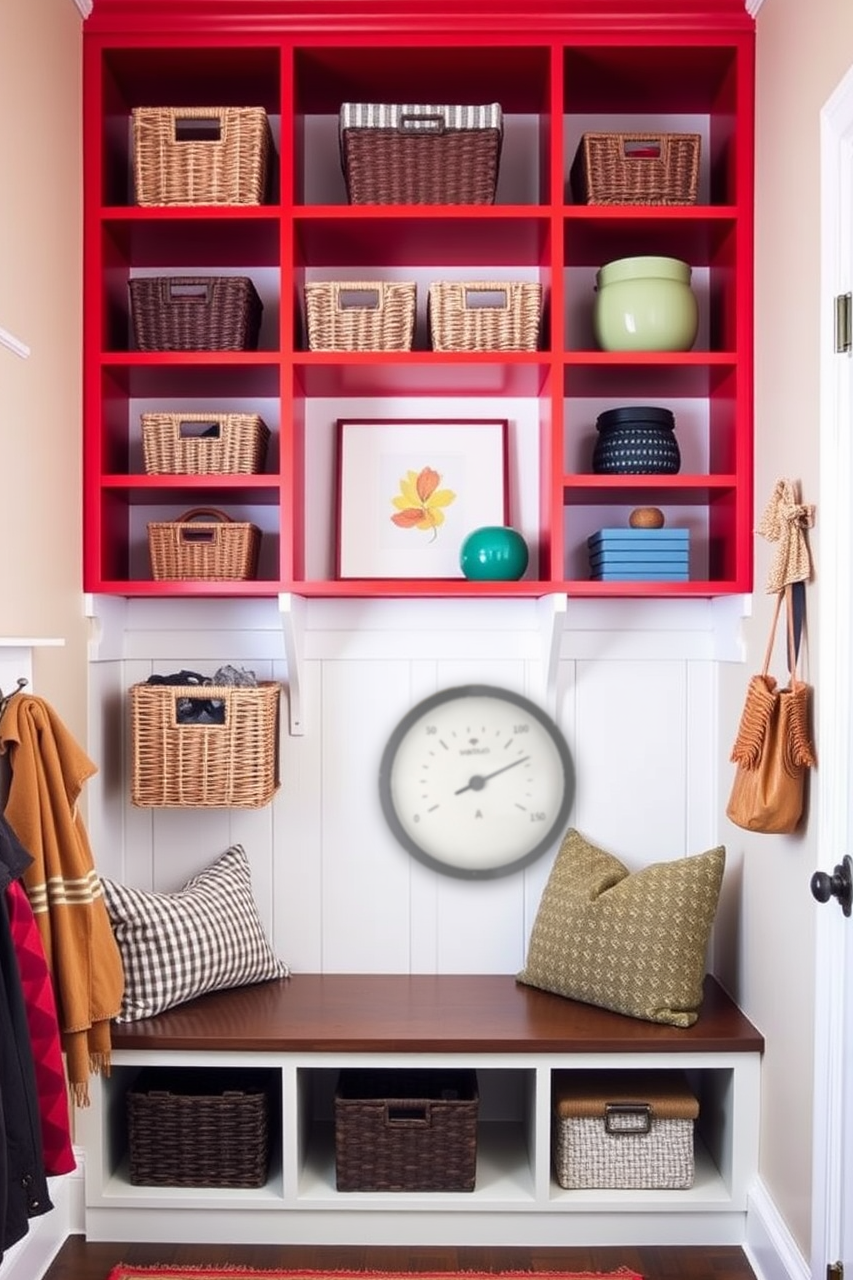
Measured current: 115,A
